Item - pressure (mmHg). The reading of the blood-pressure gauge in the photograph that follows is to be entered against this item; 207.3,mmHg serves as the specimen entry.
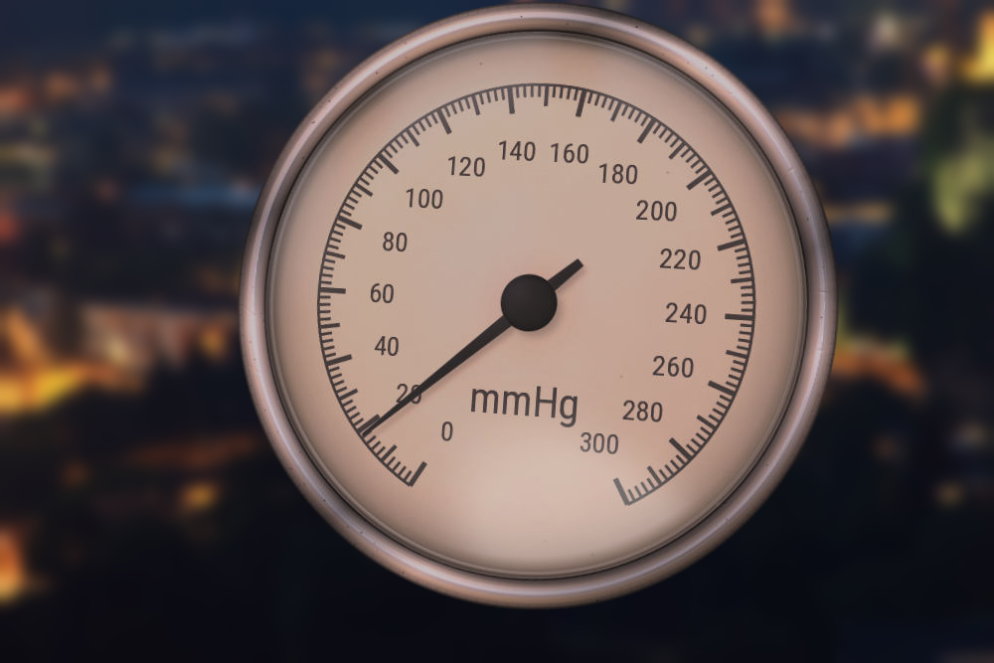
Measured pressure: 18,mmHg
